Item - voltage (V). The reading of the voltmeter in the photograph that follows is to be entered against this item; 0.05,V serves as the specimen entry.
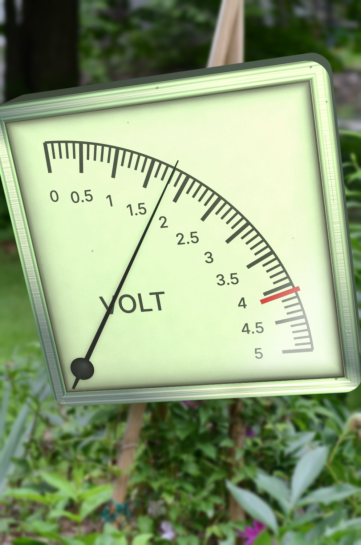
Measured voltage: 1.8,V
